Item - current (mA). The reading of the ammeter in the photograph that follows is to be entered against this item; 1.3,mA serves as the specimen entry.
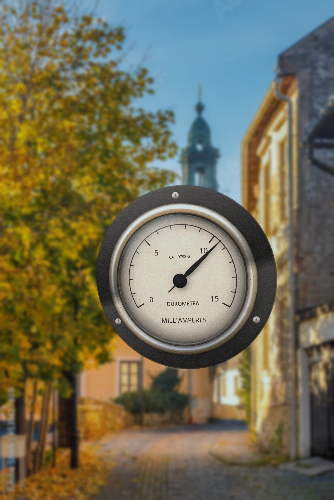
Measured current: 10.5,mA
